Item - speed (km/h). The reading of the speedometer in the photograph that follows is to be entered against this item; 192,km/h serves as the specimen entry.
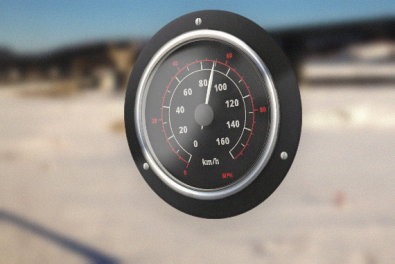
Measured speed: 90,km/h
